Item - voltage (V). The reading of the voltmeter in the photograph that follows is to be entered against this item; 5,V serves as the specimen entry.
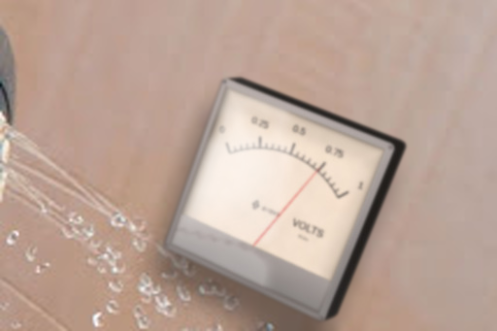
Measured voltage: 0.75,V
